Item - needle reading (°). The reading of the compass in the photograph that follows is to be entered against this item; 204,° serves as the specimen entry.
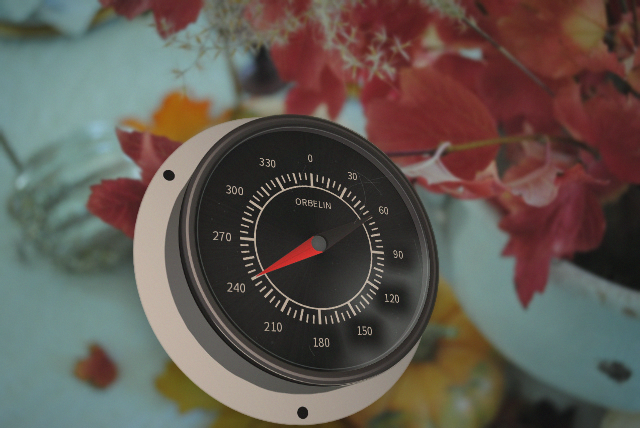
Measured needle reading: 240,°
